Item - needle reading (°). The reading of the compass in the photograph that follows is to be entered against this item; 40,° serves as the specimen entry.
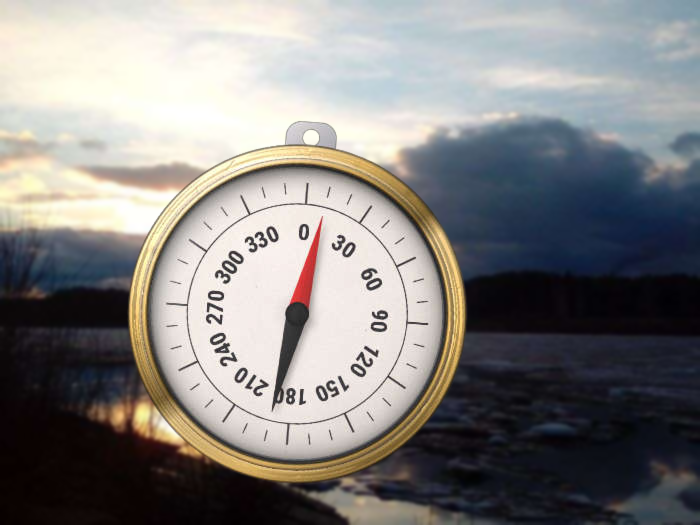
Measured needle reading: 10,°
